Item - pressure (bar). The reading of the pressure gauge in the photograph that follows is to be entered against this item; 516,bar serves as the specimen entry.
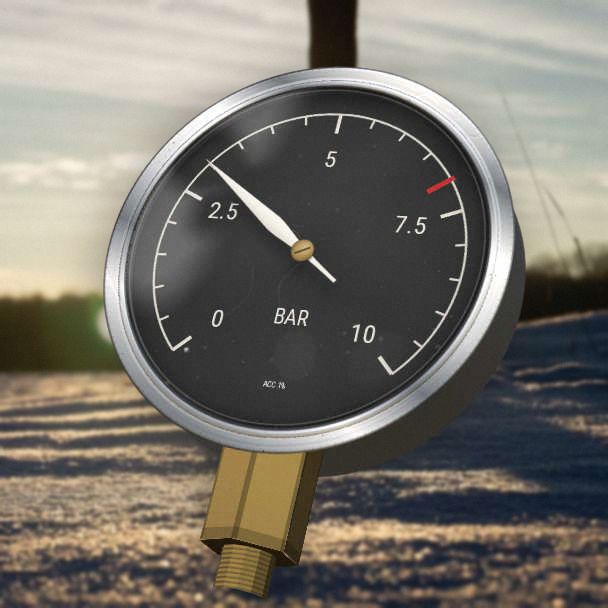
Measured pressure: 3,bar
